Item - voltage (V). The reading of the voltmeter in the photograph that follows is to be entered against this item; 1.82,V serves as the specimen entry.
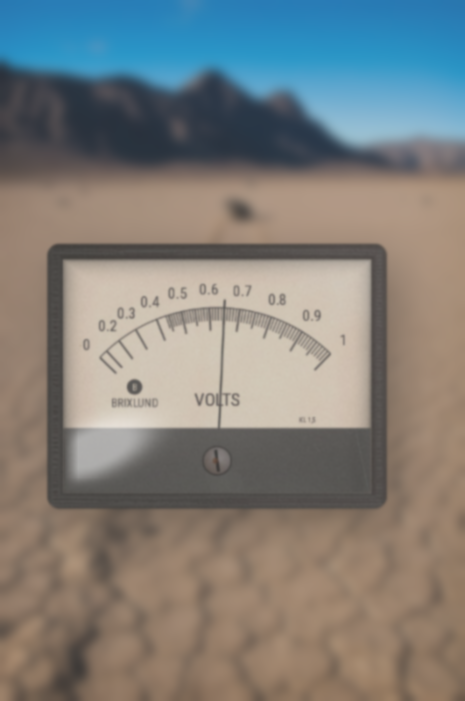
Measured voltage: 0.65,V
